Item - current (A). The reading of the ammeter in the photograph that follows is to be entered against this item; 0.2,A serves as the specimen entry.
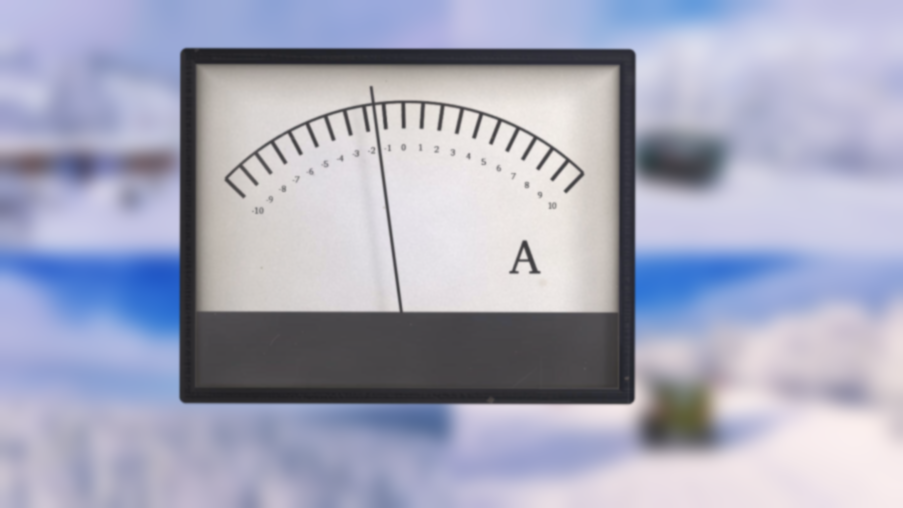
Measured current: -1.5,A
